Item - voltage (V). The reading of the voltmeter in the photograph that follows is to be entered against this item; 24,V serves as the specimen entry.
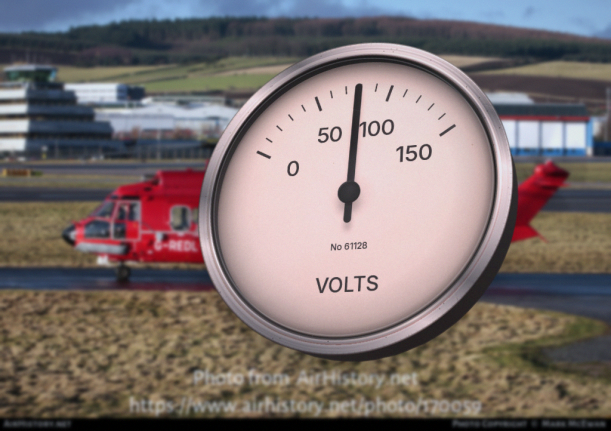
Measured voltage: 80,V
